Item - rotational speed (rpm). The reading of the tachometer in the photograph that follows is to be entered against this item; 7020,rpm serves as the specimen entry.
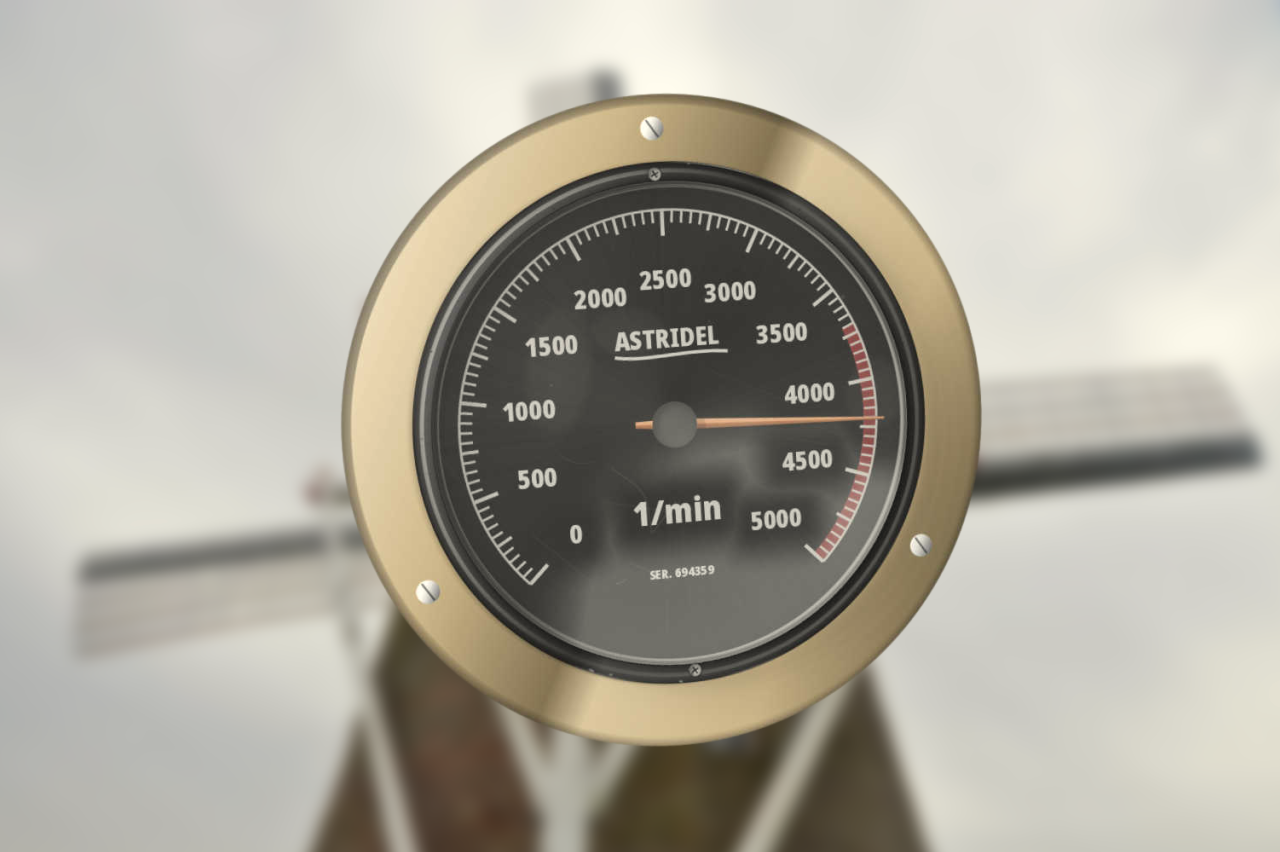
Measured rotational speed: 4200,rpm
